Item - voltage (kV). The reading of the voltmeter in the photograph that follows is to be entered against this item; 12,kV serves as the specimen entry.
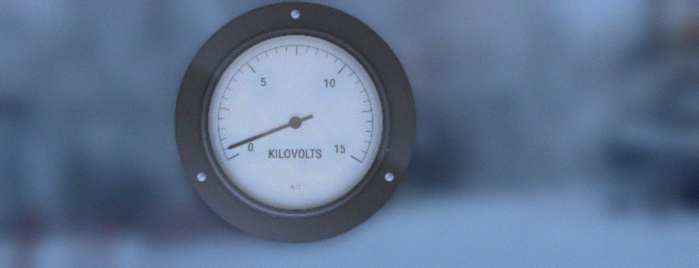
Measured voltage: 0.5,kV
